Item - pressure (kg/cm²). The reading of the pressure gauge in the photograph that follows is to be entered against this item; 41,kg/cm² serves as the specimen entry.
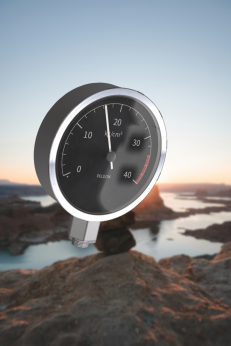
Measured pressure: 16,kg/cm²
